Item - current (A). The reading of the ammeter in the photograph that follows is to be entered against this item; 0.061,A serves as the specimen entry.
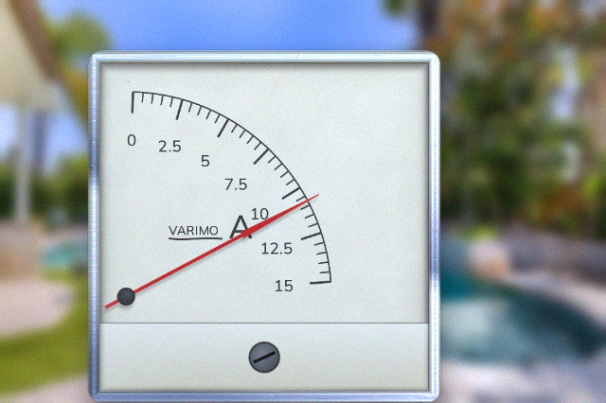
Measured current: 10.75,A
